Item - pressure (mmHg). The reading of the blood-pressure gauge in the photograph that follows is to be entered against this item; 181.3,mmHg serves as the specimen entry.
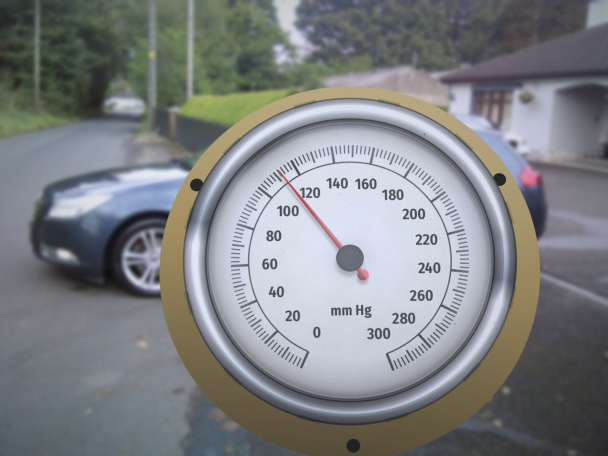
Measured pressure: 112,mmHg
